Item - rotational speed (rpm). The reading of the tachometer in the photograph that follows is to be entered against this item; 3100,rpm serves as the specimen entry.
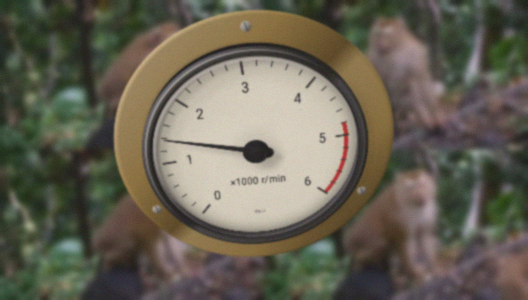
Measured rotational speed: 1400,rpm
